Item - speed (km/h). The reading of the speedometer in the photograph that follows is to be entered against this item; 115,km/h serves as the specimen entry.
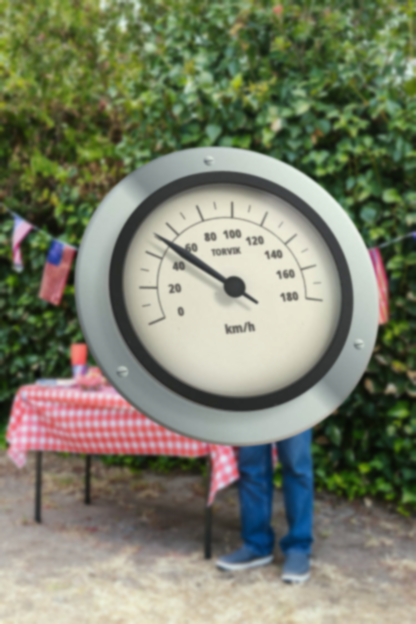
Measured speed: 50,km/h
